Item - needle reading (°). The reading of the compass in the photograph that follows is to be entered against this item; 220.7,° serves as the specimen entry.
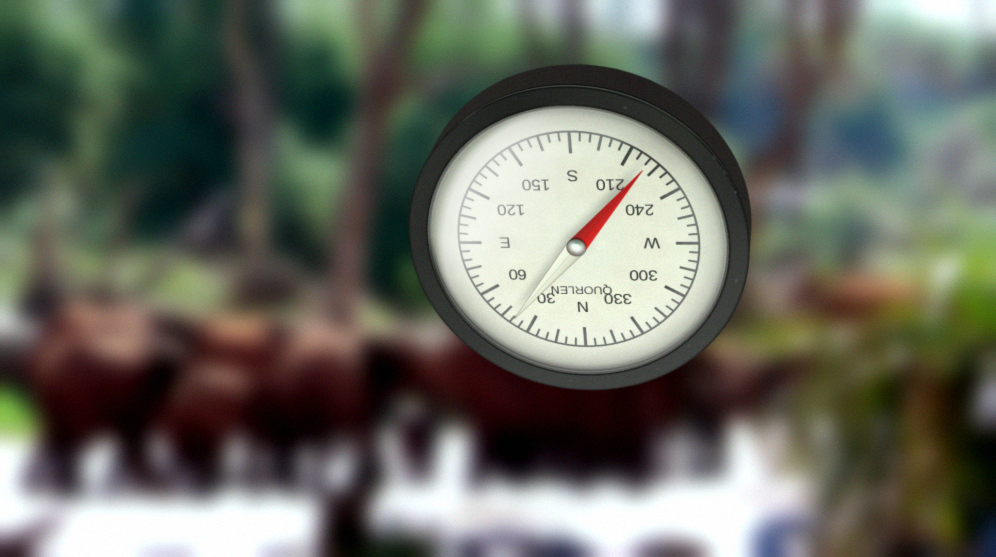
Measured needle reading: 220,°
